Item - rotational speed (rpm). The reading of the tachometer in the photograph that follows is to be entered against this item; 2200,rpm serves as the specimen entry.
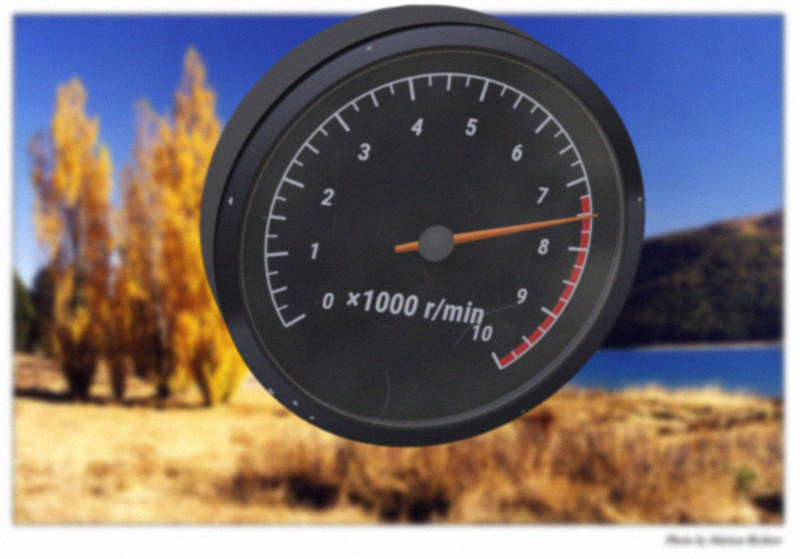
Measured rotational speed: 7500,rpm
